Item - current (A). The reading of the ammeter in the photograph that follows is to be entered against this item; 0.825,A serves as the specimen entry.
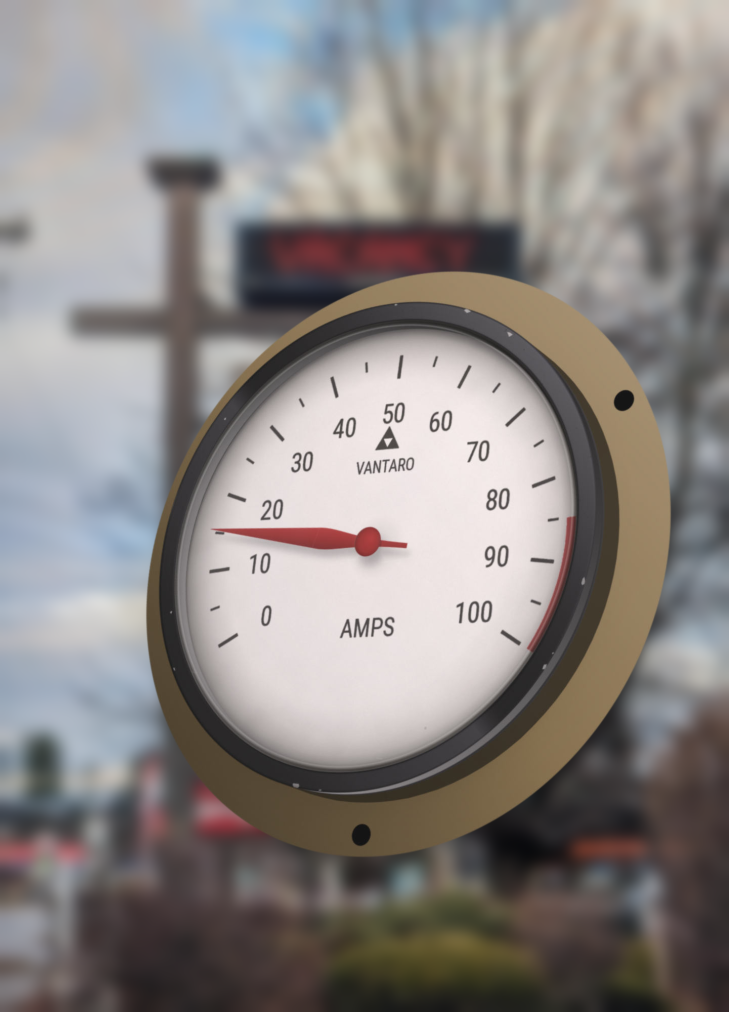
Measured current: 15,A
